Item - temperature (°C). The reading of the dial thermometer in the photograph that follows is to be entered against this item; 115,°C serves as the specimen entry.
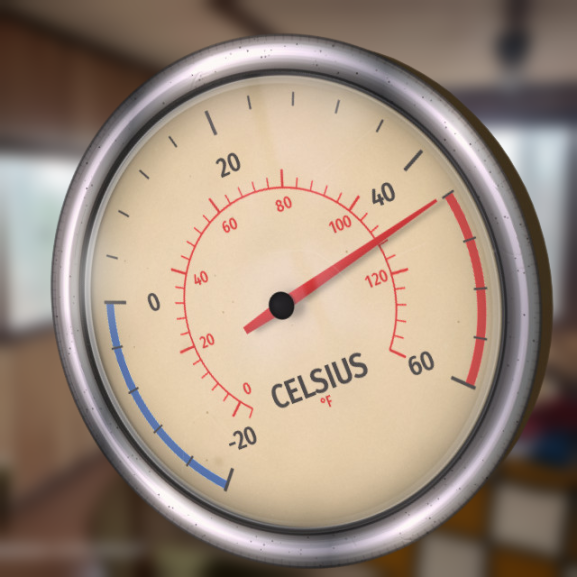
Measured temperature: 44,°C
